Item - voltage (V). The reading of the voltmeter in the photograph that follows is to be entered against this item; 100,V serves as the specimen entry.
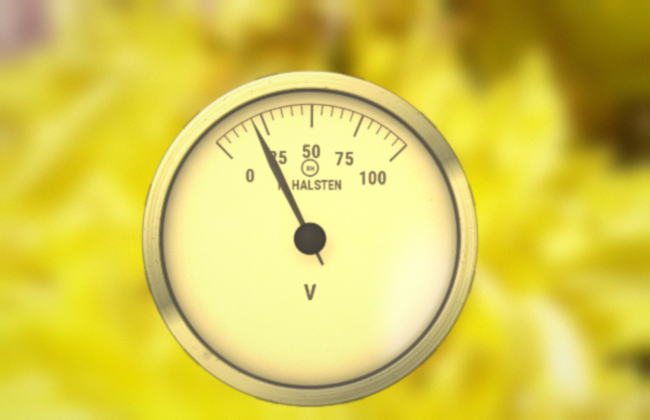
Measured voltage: 20,V
